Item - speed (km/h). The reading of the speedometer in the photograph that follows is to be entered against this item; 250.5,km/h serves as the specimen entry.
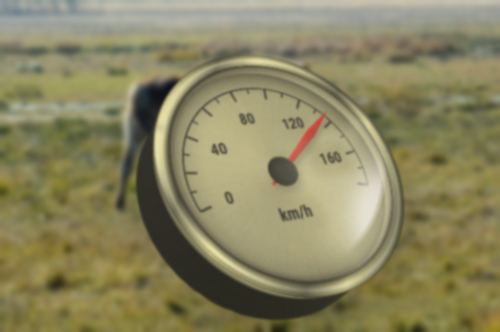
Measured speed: 135,km/h
